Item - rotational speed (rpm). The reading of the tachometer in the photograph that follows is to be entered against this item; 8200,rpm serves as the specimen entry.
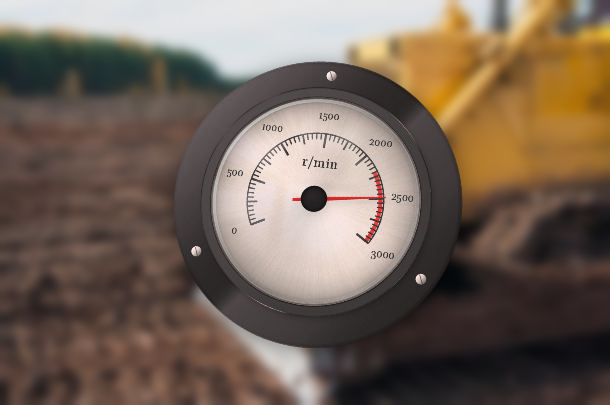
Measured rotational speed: 2500,rpm
